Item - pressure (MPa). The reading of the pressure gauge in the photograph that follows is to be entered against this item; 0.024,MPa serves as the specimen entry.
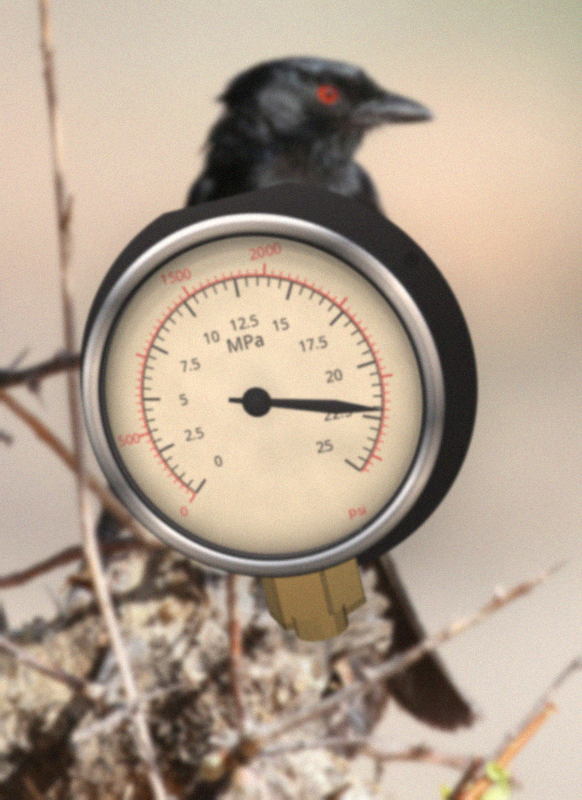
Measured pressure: 22,MPa
